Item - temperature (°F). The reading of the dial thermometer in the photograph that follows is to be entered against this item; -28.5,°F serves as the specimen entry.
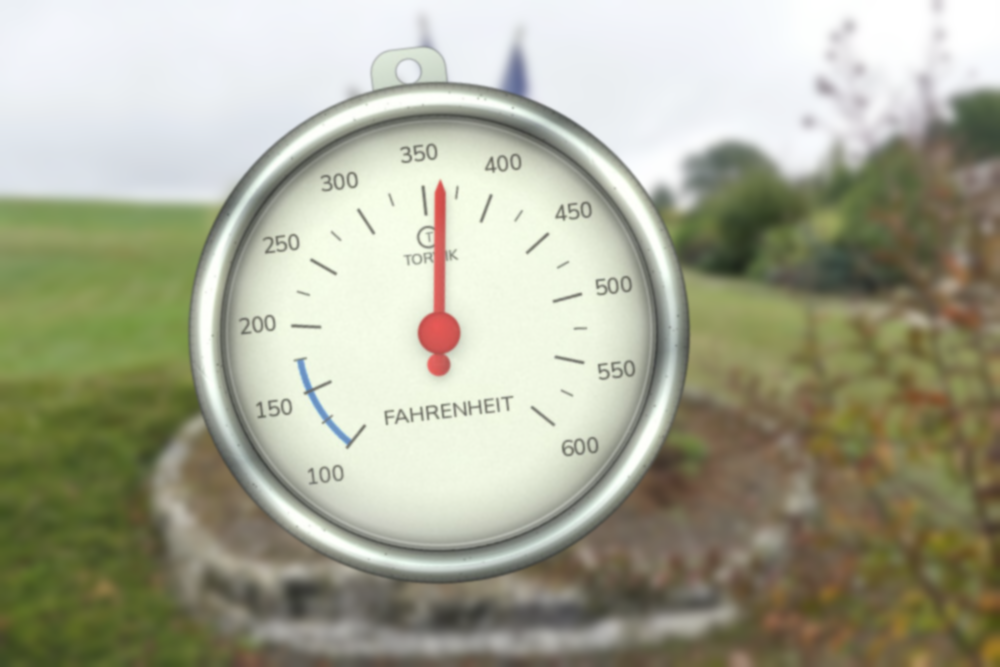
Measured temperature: 362.5,°F
